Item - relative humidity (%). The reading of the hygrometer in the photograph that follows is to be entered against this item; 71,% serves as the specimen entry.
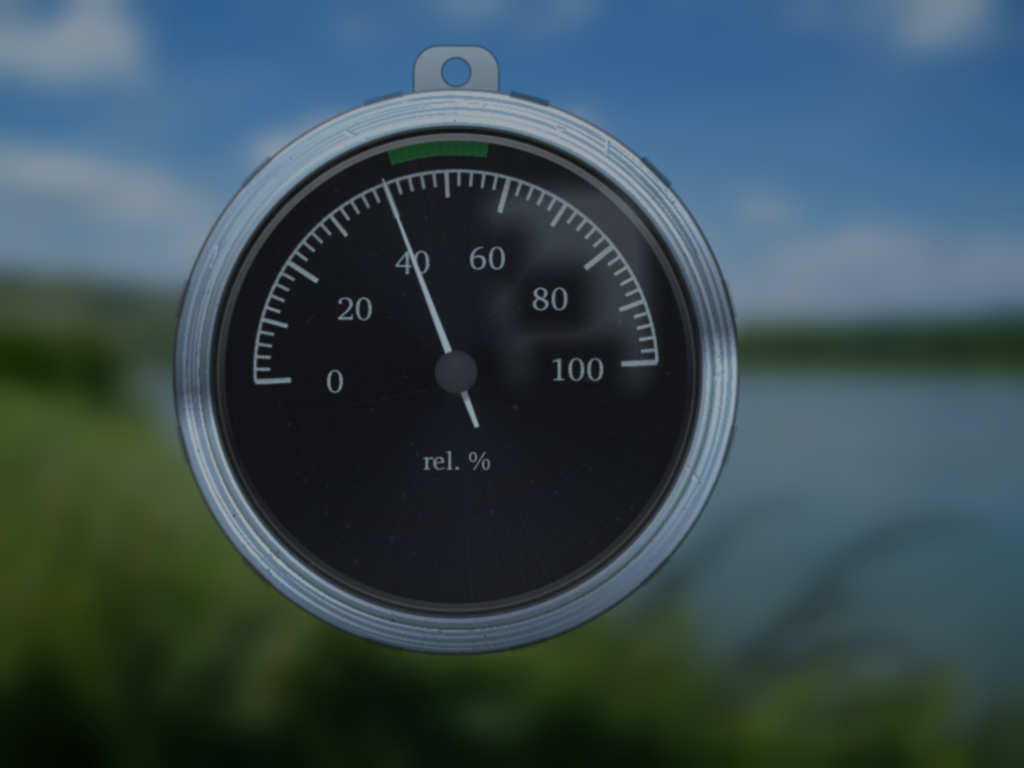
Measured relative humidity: 40,%
